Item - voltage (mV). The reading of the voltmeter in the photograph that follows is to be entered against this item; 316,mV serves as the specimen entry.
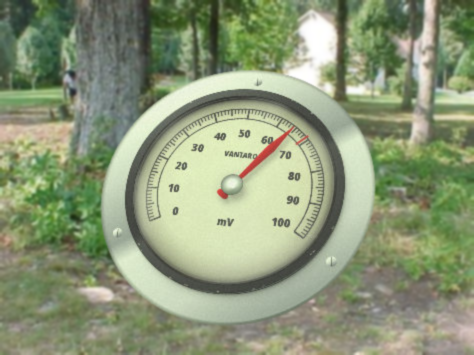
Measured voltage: 65,mV
